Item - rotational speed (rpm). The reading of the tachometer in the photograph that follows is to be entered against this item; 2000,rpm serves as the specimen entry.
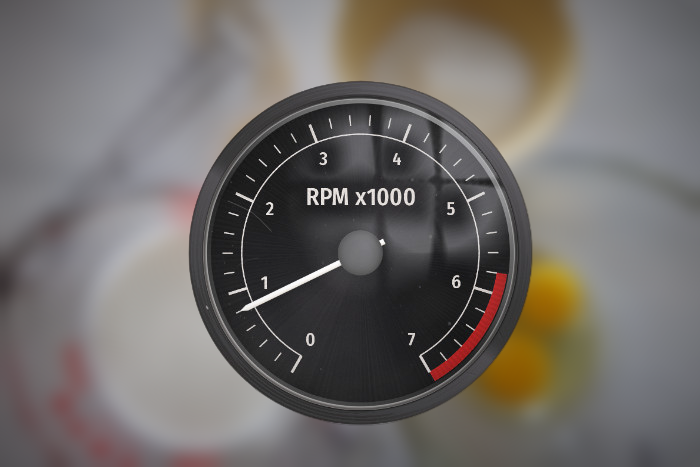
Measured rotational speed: 800,rpm
